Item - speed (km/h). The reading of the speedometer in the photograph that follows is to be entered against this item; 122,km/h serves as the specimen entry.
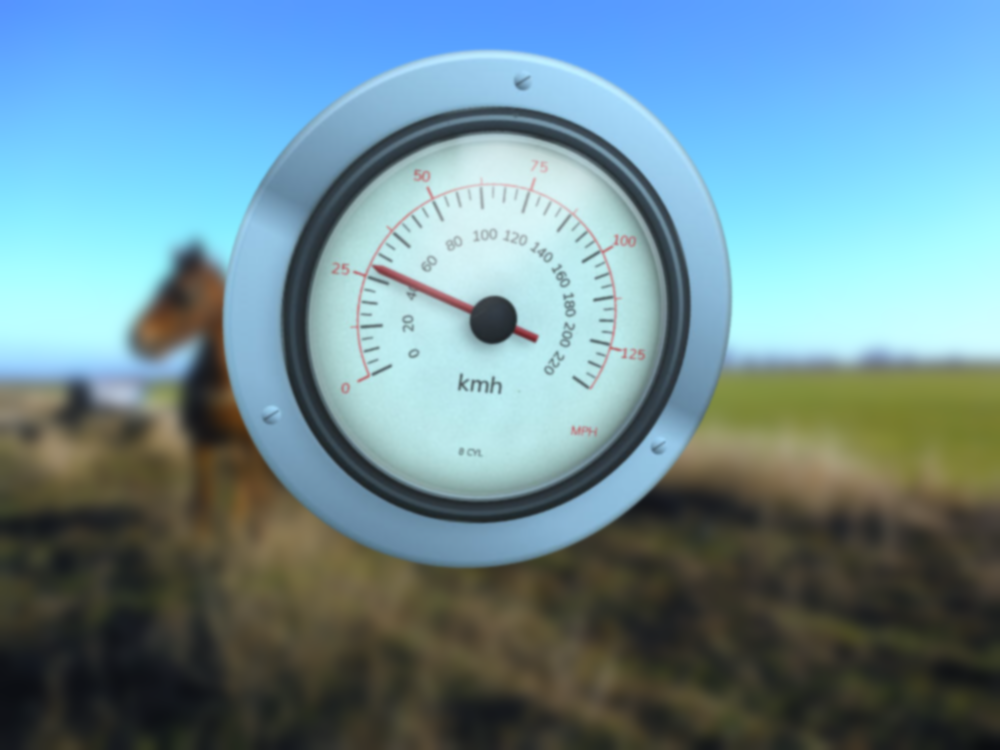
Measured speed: 45,km/h
